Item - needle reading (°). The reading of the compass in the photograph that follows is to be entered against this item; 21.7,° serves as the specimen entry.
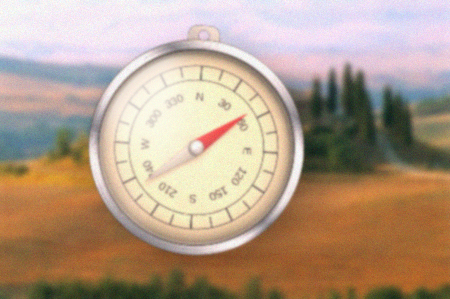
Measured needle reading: 52.5,°
